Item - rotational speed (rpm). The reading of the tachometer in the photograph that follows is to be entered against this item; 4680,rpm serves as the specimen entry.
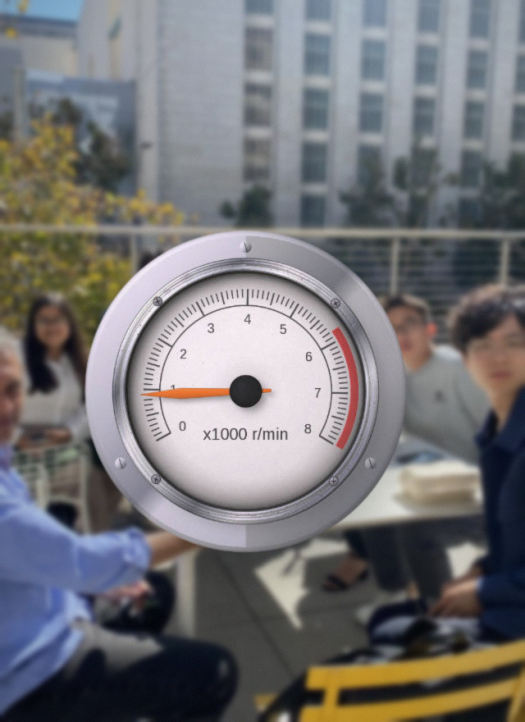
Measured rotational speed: 900,rpm
